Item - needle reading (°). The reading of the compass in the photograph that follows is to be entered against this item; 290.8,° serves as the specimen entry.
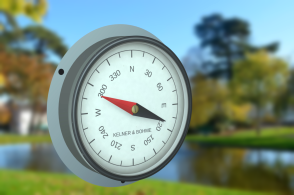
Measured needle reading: 292.5,°
